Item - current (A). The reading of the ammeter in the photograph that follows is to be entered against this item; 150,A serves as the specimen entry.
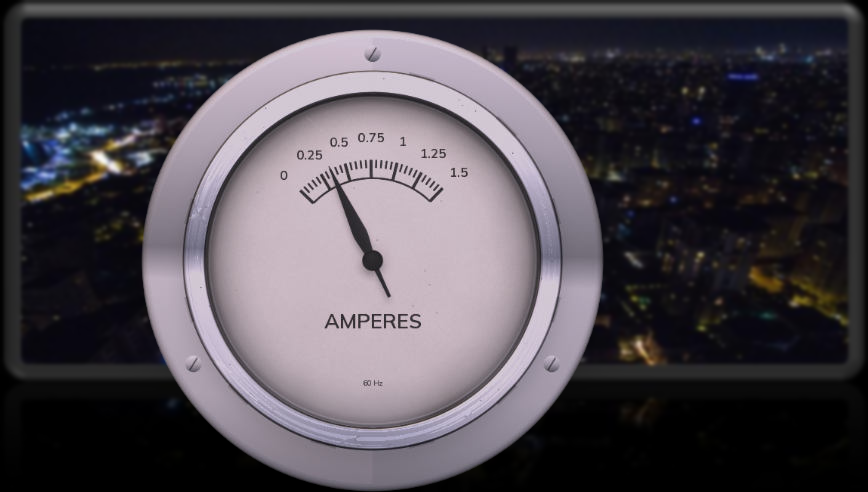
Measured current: 0.35,A
